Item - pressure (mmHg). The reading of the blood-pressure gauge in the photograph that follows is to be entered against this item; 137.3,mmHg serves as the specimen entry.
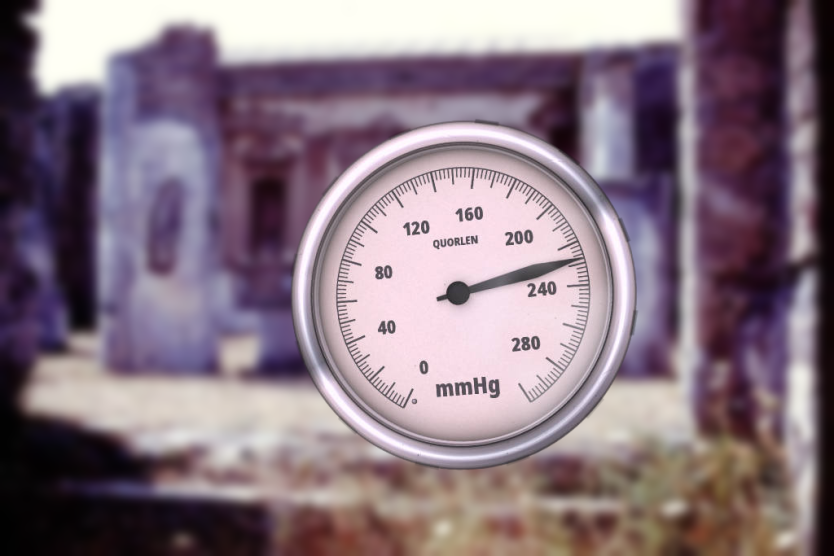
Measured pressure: 228,mmHg
